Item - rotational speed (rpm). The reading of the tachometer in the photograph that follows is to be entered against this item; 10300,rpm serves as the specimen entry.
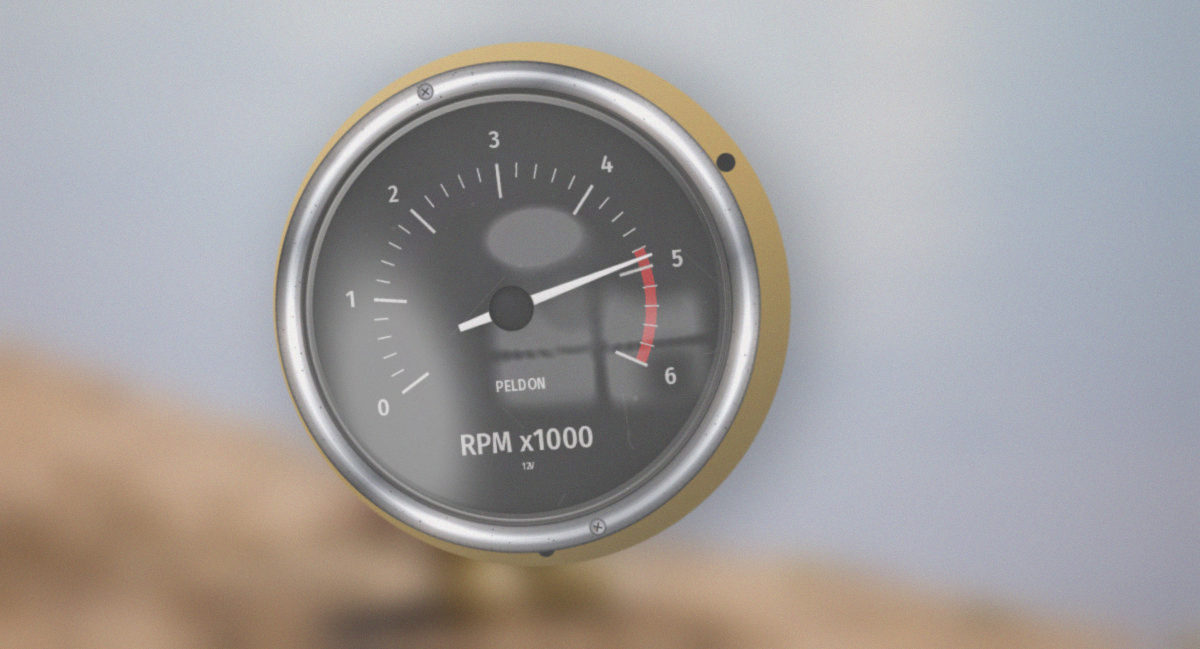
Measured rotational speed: 4900,rpm
